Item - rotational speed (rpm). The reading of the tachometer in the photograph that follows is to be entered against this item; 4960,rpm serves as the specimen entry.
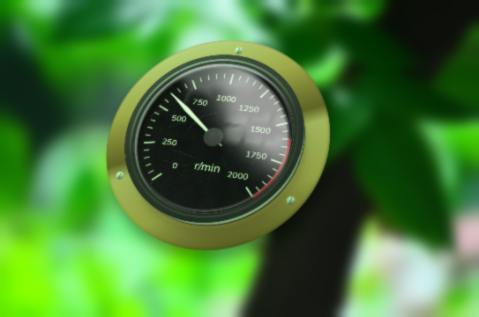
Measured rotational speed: 600,rpm
